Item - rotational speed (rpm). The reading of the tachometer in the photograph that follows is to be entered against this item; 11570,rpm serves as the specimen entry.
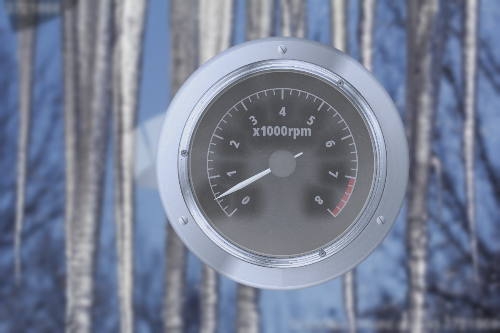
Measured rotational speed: 500,rpm
